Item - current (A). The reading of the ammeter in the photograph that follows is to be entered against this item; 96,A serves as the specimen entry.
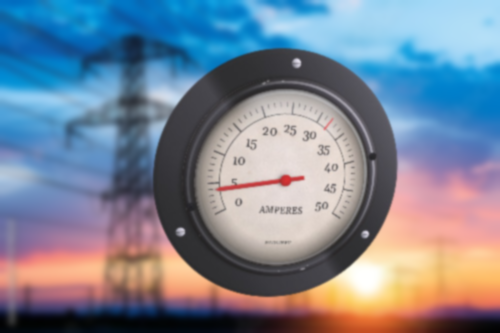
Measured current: 4,A
